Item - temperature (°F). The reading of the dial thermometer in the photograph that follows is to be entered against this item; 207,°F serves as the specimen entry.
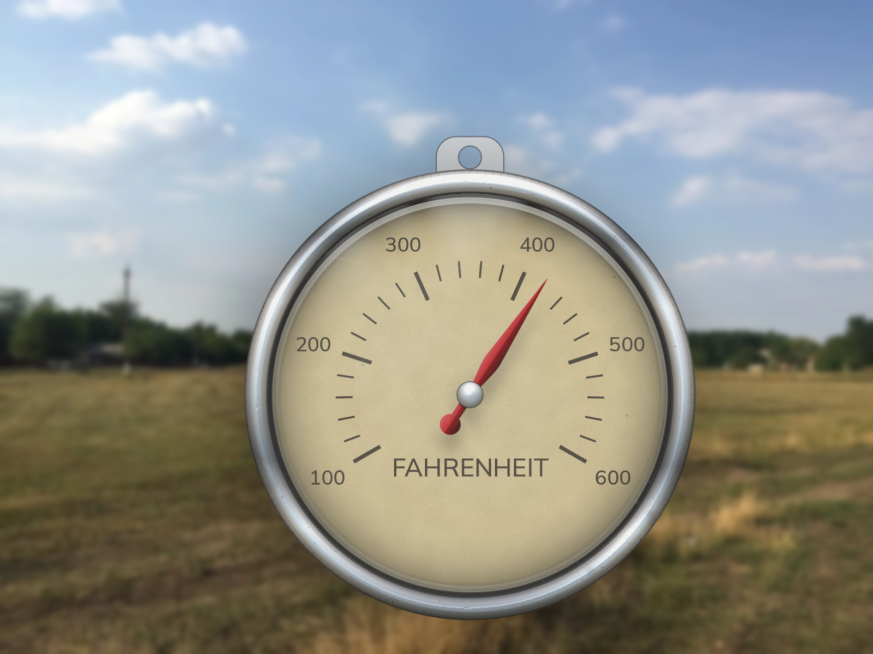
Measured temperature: 420,°F
